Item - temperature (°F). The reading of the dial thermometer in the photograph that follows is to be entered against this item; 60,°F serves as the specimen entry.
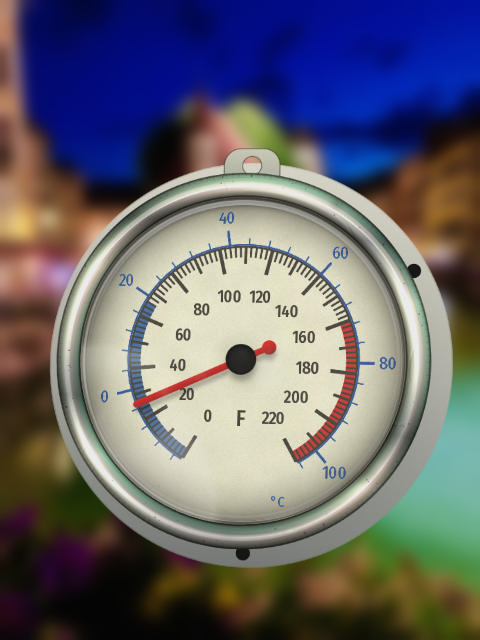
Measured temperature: 26,°F
